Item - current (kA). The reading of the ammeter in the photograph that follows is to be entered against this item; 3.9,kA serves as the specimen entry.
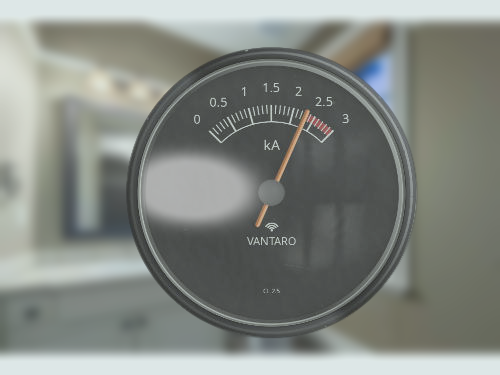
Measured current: 2.3,kA
